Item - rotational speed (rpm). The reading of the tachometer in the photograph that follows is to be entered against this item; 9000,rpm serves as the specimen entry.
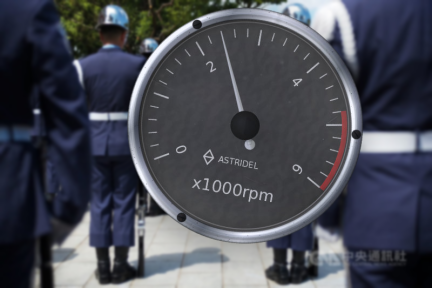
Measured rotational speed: 2400,rpm
